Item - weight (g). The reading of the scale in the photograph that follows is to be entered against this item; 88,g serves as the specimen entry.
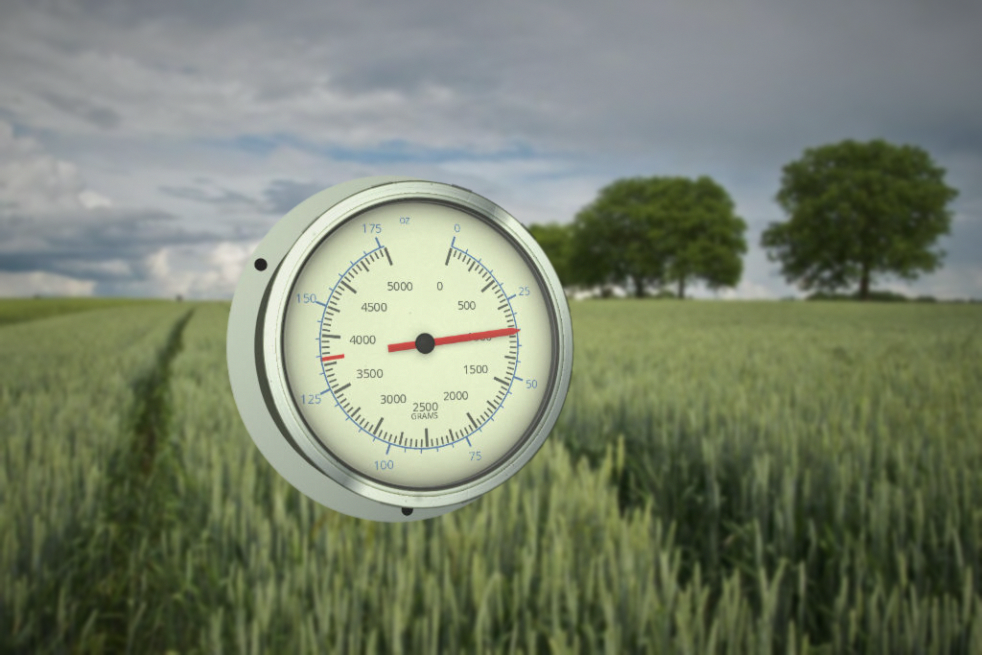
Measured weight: 1000,g
